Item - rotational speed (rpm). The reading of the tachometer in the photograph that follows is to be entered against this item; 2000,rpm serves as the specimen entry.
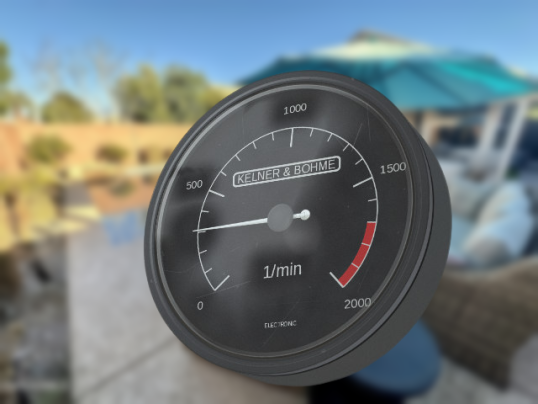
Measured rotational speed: 300,rpm
